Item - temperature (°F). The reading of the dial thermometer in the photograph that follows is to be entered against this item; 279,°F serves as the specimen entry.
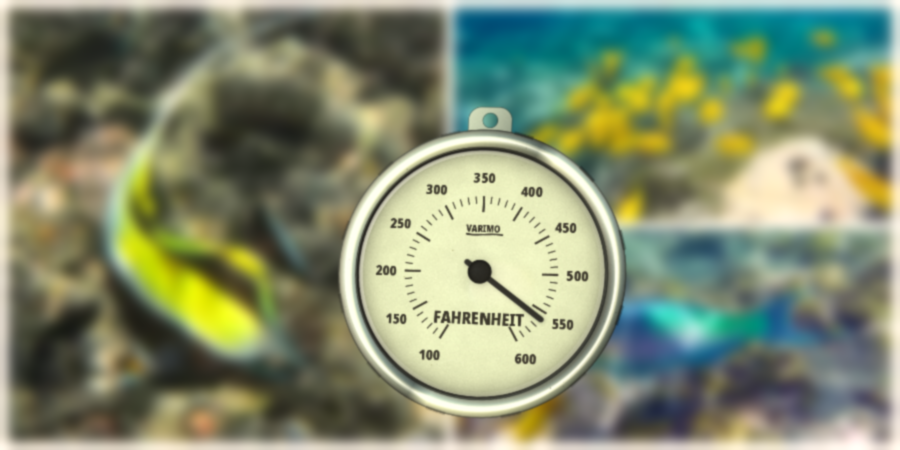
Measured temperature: 560,°F
